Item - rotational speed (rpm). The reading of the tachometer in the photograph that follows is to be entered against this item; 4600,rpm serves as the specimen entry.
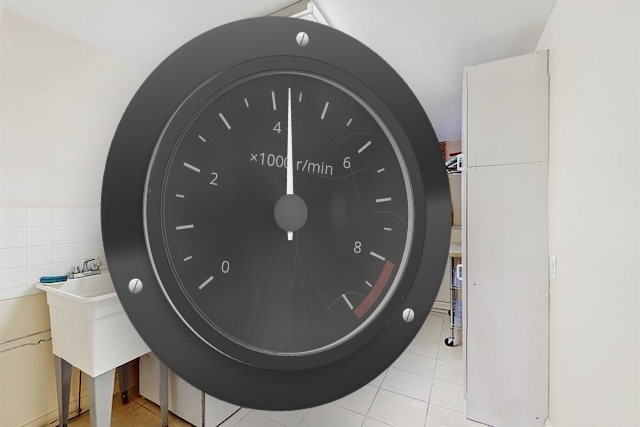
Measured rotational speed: 4250,rpm
